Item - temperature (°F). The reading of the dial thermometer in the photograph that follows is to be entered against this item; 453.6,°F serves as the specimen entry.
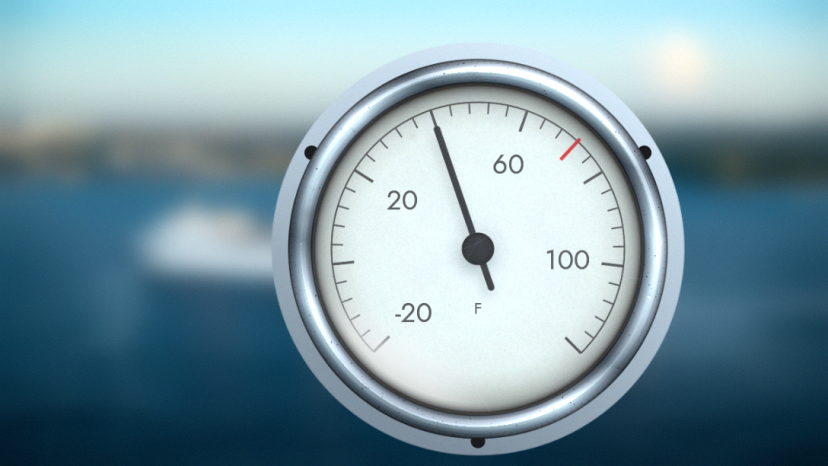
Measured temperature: 40,°F
